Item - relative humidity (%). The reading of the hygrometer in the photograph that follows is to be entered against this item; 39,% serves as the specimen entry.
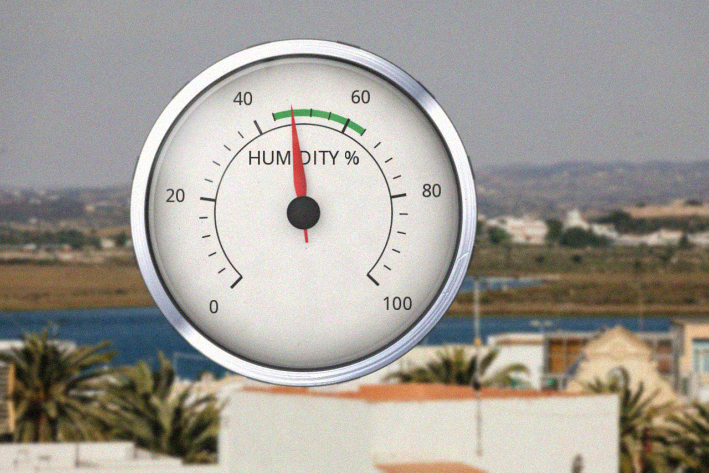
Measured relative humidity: 48,%
